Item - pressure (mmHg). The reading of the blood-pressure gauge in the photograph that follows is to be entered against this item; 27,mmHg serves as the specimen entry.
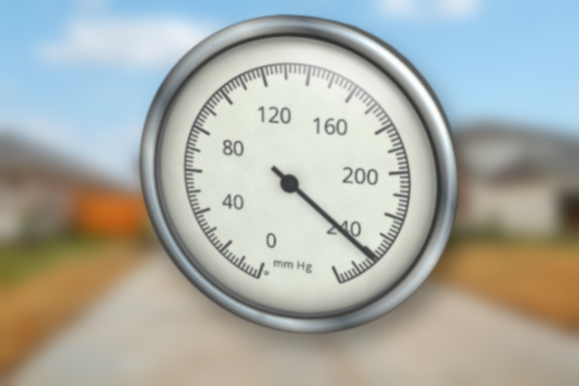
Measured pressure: 240,mmHg
